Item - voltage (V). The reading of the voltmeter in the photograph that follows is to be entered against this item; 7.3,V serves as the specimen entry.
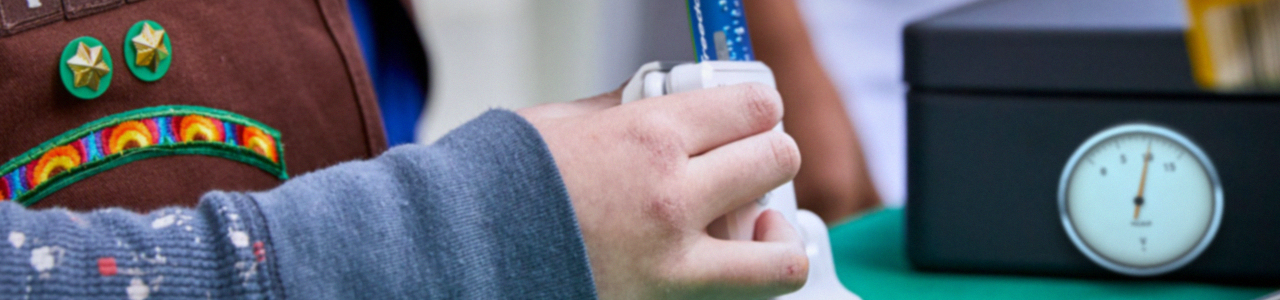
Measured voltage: 10,V
